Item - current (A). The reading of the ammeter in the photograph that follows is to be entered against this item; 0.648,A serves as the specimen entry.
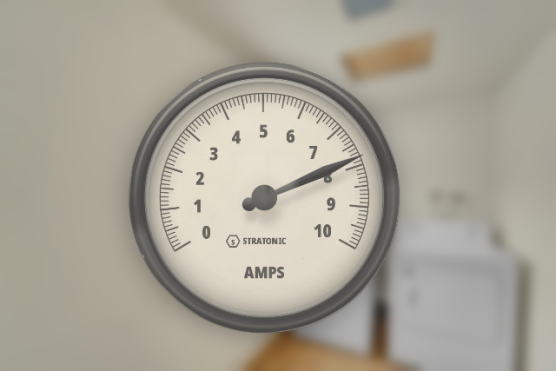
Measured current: 7.8,A
